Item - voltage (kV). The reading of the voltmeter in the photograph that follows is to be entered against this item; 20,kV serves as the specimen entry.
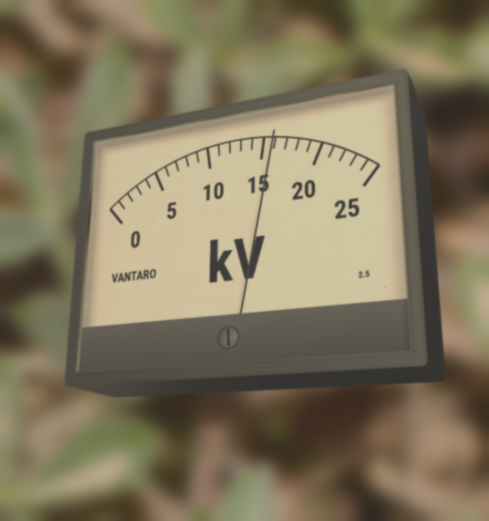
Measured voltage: 16,kV
